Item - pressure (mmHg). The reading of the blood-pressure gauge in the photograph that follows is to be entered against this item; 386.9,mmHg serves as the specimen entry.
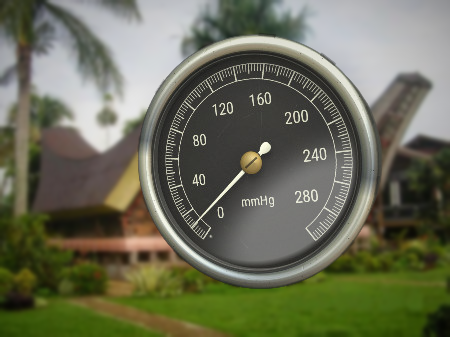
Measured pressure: 10,mmHg
